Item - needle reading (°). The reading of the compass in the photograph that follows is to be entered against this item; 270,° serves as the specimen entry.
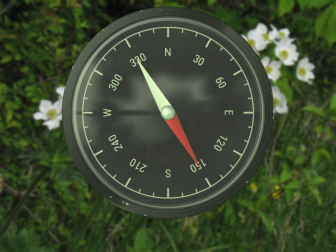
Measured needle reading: 150,°
